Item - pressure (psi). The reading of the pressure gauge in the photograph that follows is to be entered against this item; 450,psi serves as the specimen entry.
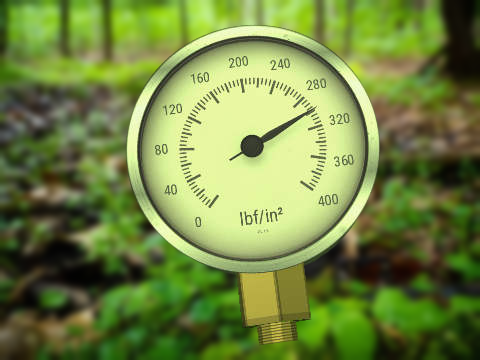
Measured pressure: 300,psi
